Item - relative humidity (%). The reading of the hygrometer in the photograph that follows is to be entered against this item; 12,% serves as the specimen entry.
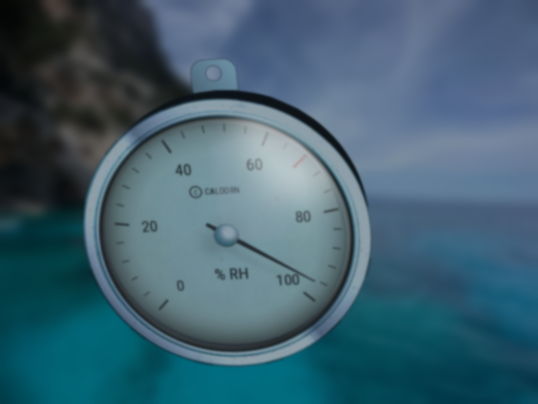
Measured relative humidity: 96,%
